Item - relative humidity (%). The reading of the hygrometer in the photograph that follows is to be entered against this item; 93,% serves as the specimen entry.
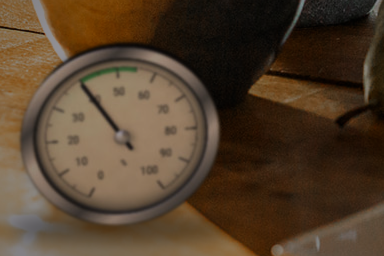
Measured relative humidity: 40,%
